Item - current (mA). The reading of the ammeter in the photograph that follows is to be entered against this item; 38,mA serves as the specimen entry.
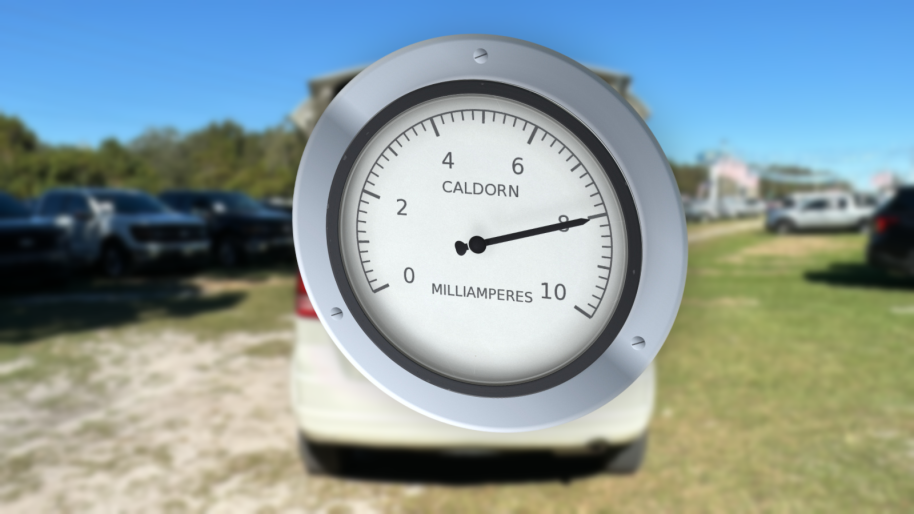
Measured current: 8,mA
